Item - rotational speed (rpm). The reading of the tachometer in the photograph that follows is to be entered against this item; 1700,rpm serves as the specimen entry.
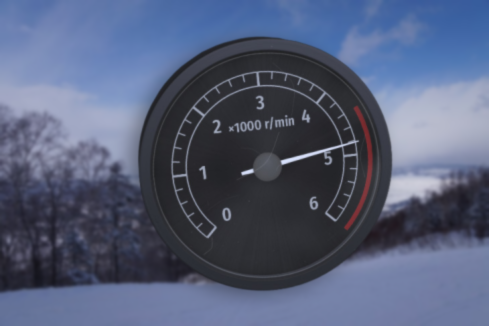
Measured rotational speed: 4800,rpm
